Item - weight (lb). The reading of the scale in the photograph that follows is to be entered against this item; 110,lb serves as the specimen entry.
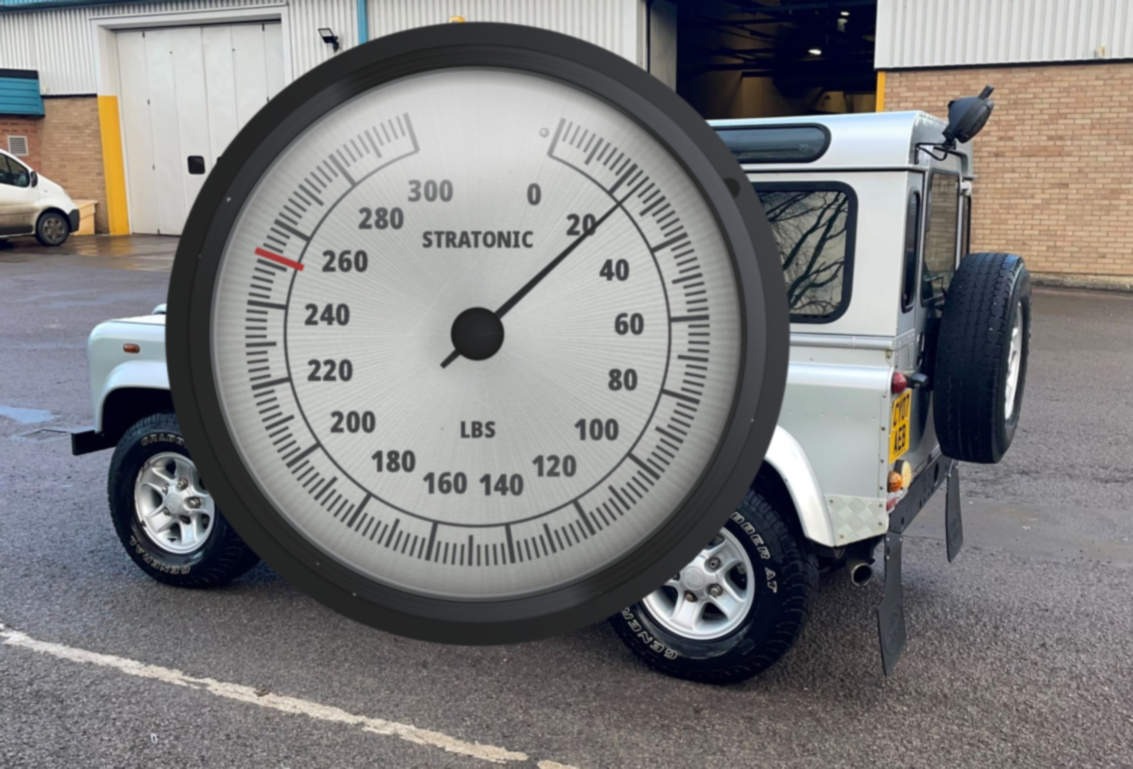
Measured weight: 24,lb
